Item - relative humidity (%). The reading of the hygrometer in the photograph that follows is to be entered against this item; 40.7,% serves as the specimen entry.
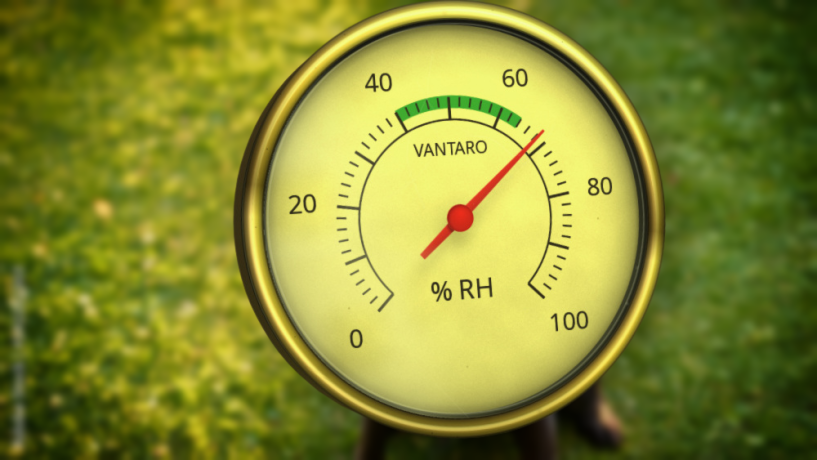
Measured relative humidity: 68,%
